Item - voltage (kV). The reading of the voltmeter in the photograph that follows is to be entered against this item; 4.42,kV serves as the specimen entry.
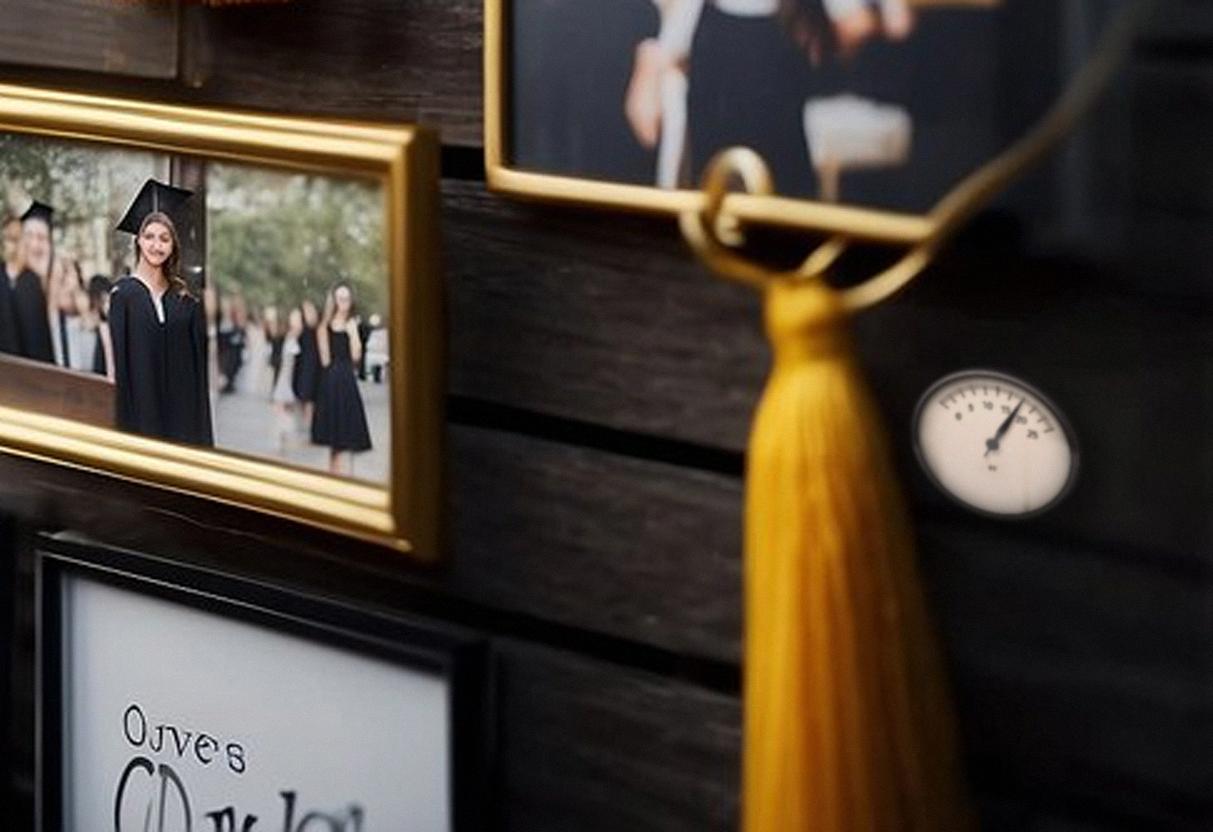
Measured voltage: 17.5,kV
